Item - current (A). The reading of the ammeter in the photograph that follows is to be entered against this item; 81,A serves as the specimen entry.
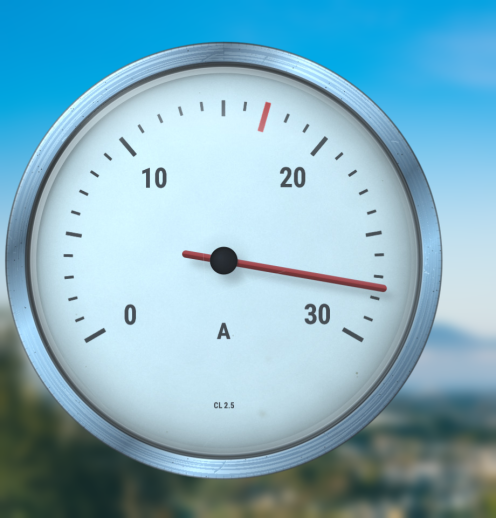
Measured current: 27.5,A
